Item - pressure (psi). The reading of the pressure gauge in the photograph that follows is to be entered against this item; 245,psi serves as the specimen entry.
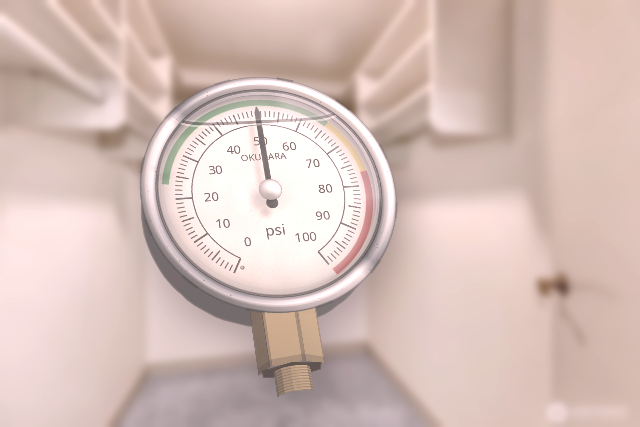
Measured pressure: 50,psi
